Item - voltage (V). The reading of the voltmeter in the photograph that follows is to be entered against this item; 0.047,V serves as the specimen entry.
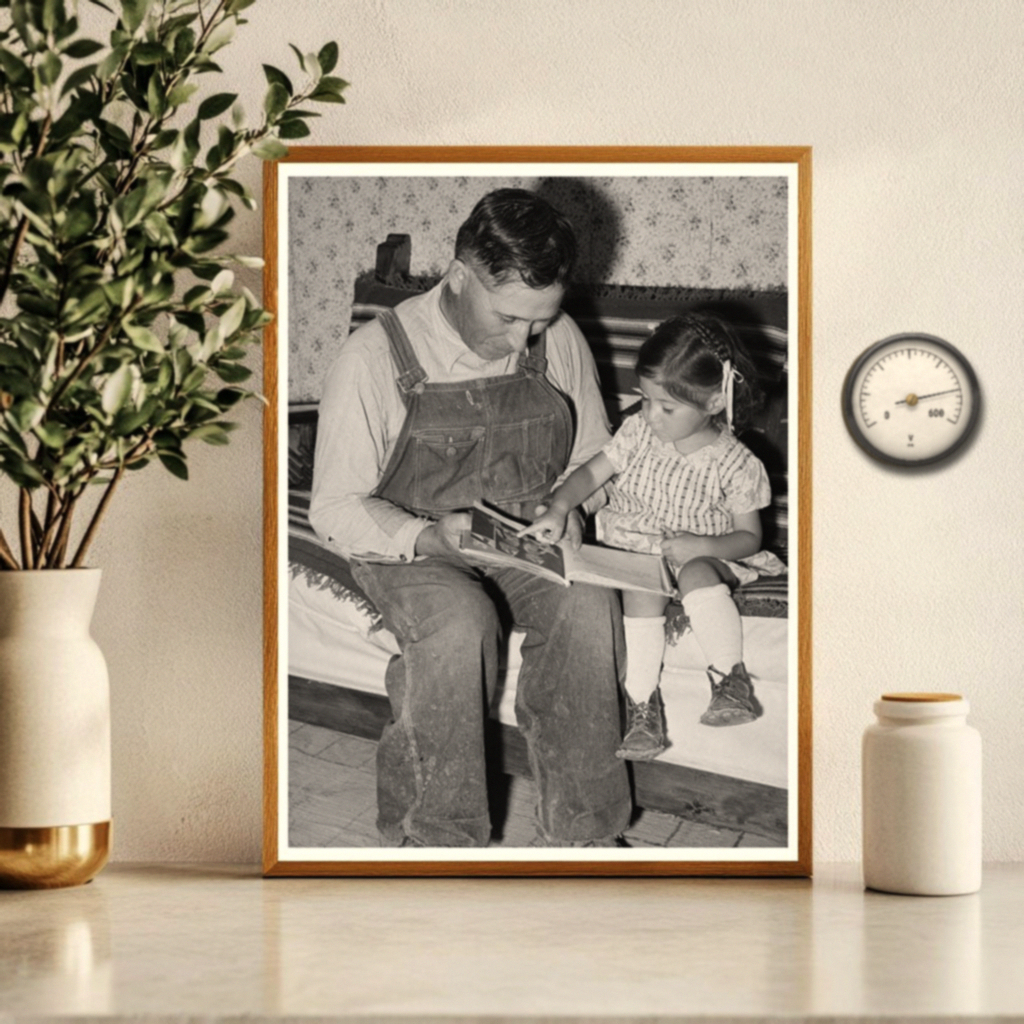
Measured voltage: 500,V
